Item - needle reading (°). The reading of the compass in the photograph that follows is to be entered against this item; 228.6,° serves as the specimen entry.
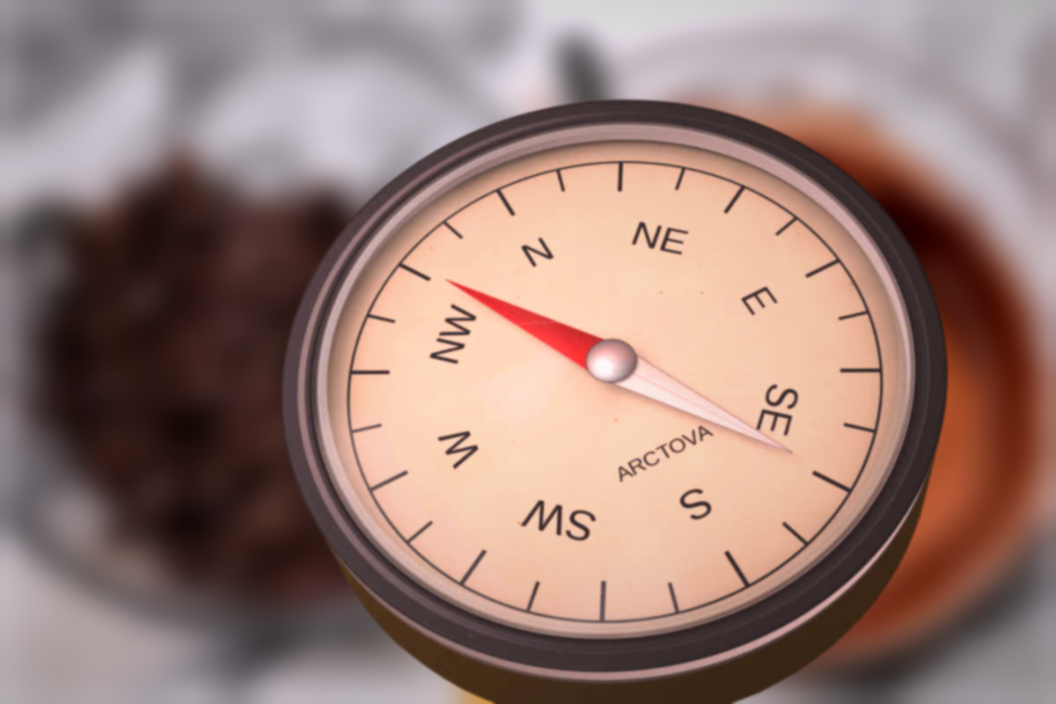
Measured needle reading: 330,°
